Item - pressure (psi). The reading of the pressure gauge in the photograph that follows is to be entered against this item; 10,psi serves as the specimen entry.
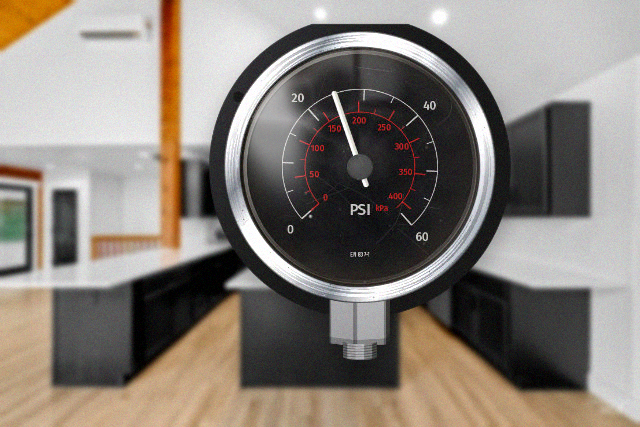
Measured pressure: 25,psi
